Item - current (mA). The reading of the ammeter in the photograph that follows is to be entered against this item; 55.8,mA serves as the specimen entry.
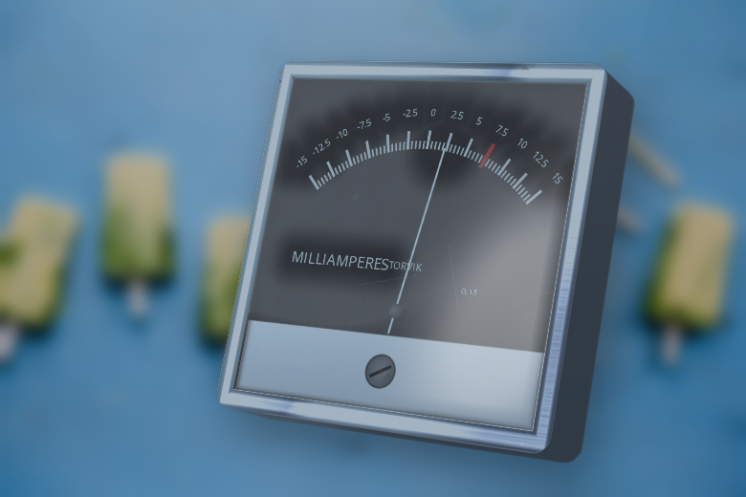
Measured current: 2.5,mA
